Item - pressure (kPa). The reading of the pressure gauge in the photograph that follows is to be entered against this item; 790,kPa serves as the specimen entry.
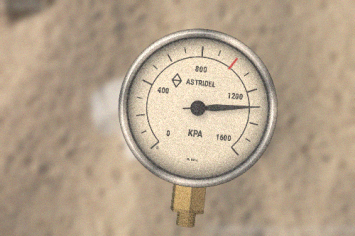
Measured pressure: 1300,kPa
